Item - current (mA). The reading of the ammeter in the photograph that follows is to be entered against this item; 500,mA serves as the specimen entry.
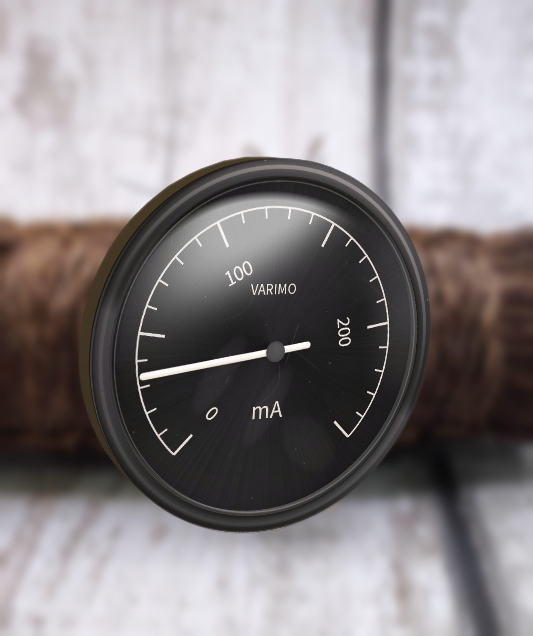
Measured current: 35,mA
